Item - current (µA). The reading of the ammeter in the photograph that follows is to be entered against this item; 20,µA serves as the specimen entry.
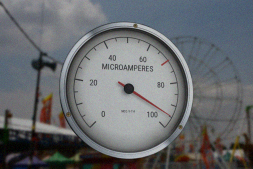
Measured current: 95,µA
